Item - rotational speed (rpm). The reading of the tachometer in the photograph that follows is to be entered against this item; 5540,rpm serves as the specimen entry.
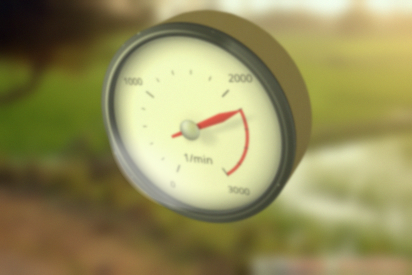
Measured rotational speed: 2200,rpm
